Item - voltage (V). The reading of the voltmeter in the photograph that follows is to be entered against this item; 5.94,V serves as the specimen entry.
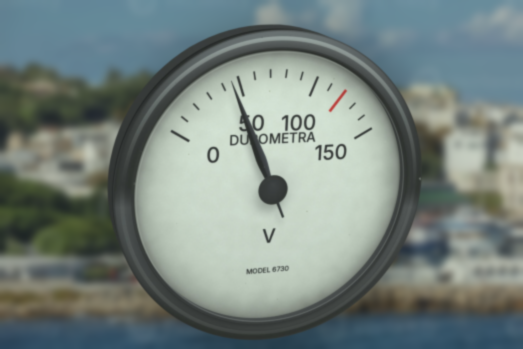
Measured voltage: 45,V
